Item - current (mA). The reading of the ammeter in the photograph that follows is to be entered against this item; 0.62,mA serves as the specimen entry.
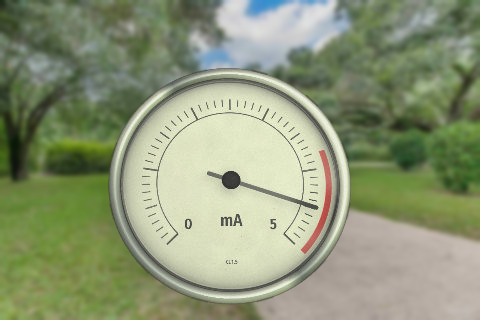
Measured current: 4.5,mA
